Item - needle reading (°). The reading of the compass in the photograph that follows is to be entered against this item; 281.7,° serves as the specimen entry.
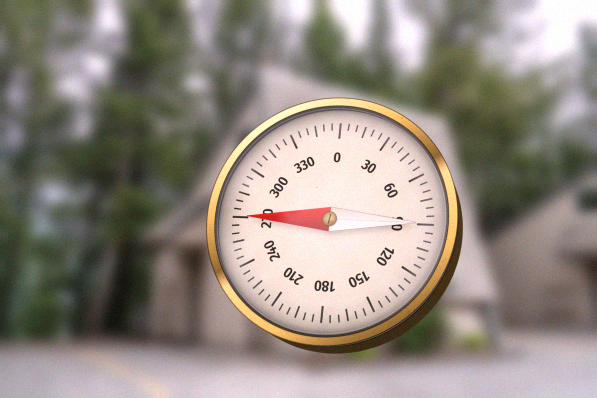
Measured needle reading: 270,°
